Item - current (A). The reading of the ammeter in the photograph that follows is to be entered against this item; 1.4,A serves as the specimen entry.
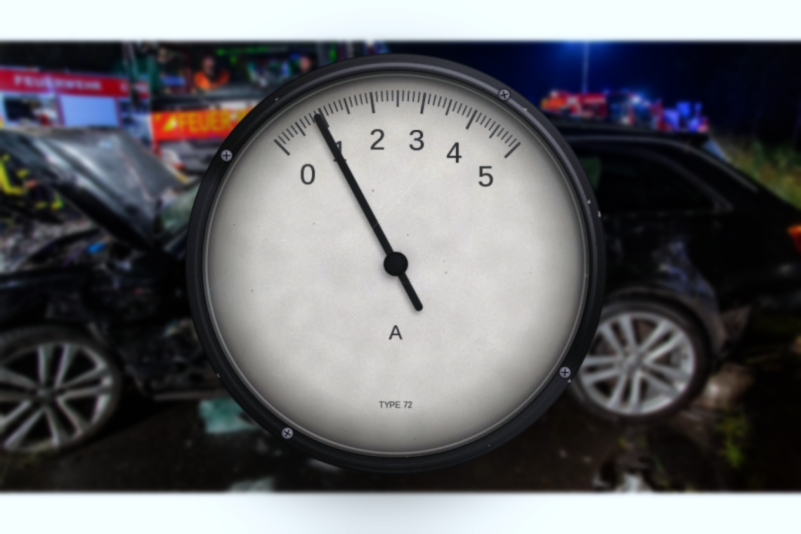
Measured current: 0.9,A
